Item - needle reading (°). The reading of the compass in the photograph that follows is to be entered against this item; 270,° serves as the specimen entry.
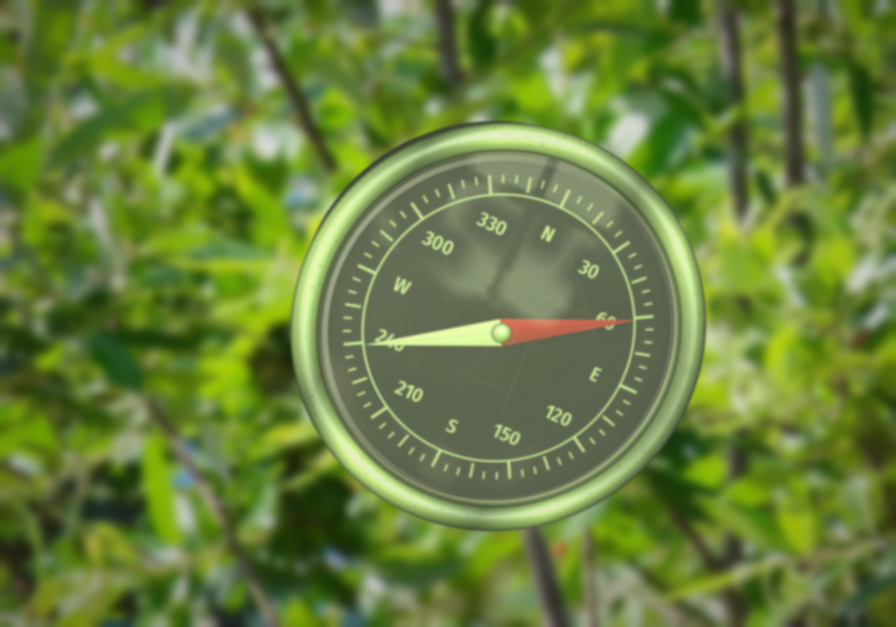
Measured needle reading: 60,°
